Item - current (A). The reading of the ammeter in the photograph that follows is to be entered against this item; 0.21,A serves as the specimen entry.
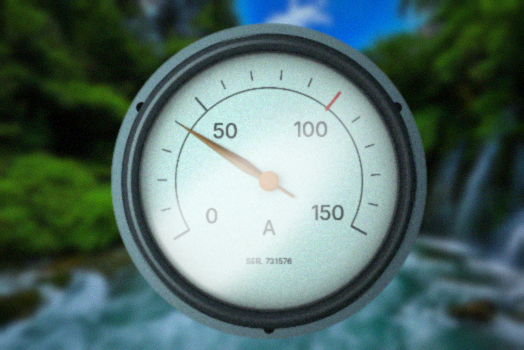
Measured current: 40,A
